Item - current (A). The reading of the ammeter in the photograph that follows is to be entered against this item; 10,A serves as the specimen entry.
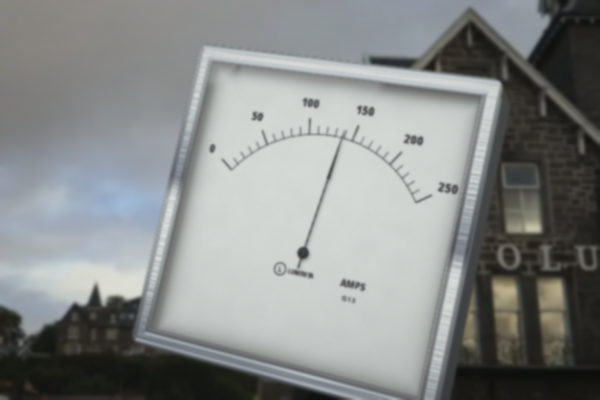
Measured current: 140,A
